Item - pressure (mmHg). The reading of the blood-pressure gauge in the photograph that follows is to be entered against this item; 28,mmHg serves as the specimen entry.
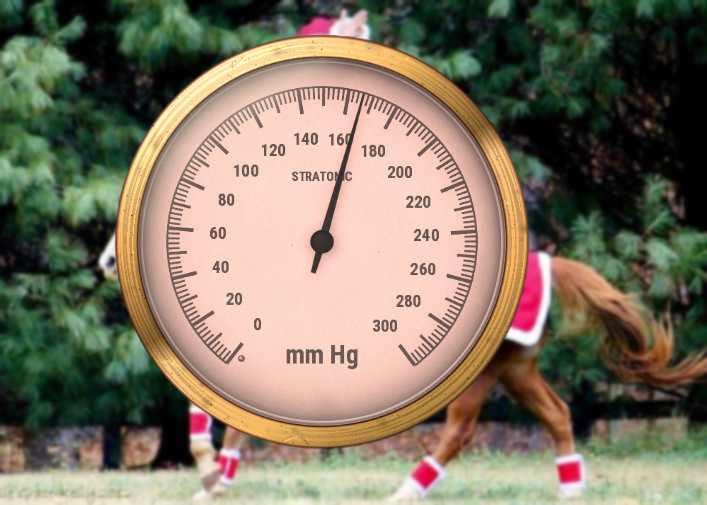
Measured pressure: 166,mmHg
